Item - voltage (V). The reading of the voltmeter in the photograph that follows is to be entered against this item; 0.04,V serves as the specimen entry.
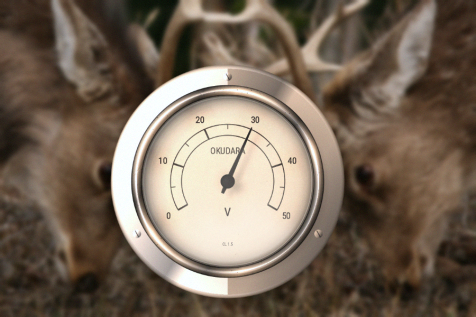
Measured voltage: 30,V
